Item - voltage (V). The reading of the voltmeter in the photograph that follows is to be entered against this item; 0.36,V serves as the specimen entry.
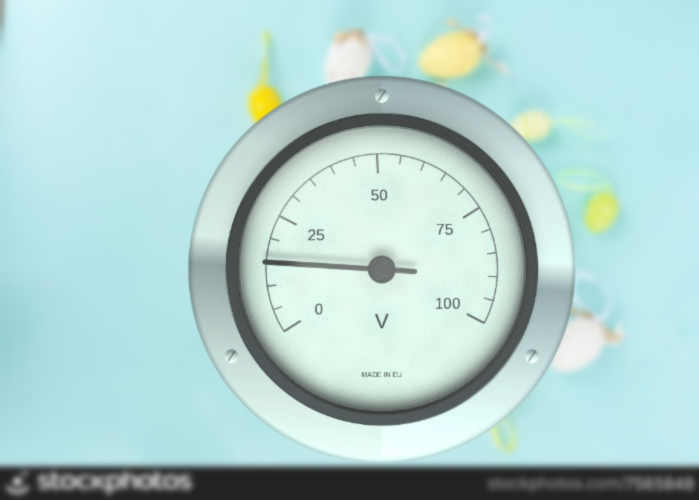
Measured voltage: 15,V
